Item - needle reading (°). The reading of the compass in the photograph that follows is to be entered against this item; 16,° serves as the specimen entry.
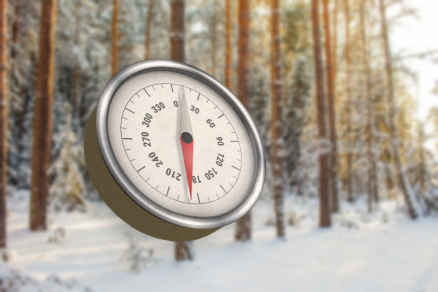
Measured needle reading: 190,°
